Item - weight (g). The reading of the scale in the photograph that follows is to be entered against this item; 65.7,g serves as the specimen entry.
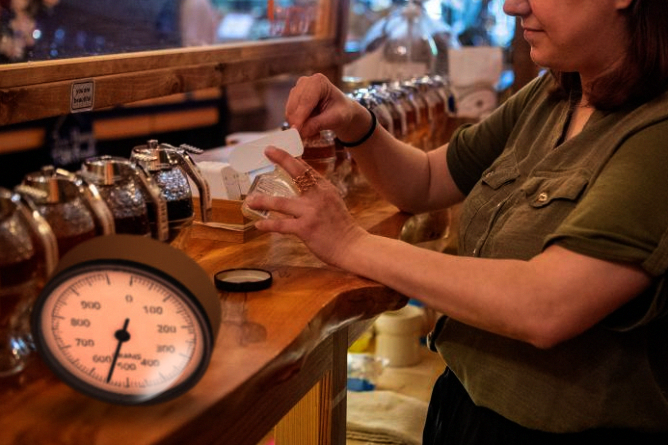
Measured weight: 550,g
